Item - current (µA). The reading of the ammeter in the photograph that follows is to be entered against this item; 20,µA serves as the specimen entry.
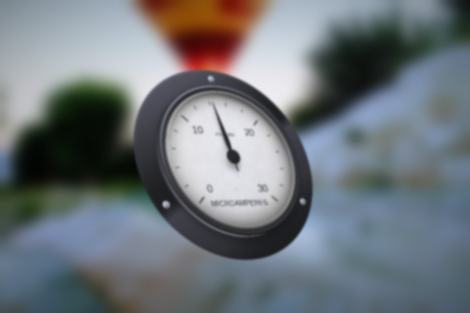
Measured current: 14,µA
